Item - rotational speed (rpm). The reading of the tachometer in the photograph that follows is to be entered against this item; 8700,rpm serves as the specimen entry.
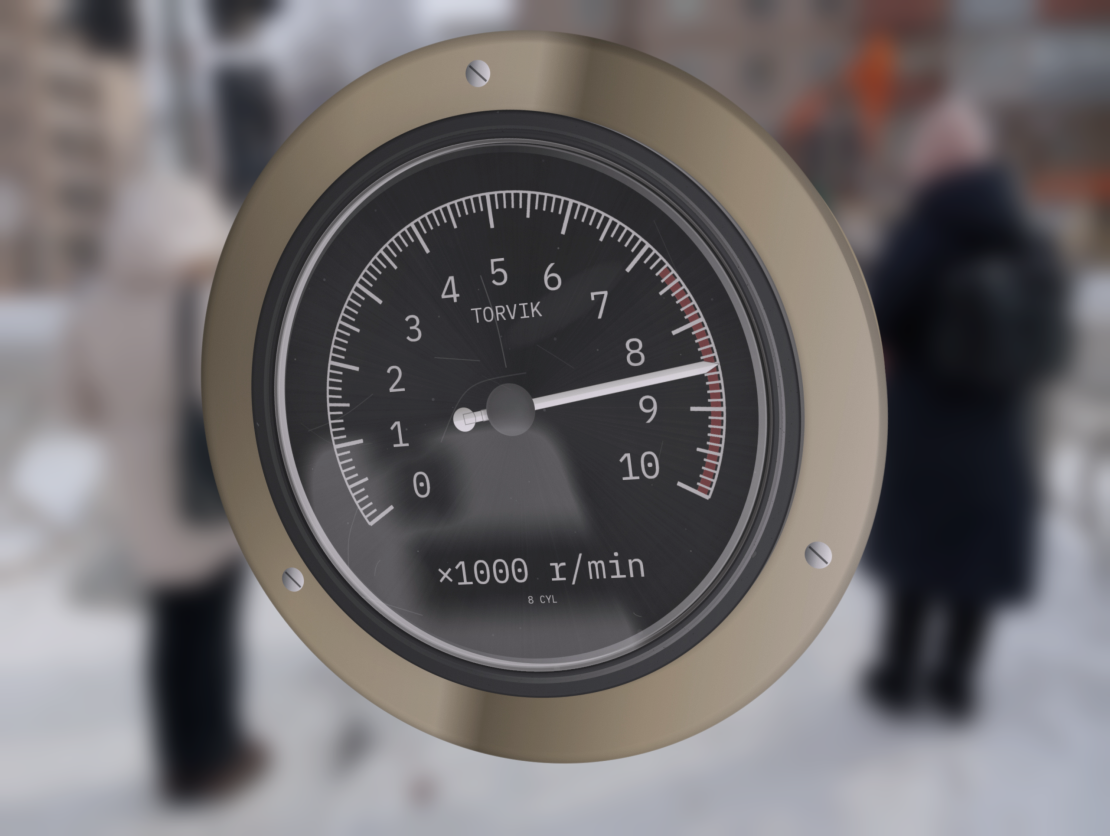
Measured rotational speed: 8500,rpm
